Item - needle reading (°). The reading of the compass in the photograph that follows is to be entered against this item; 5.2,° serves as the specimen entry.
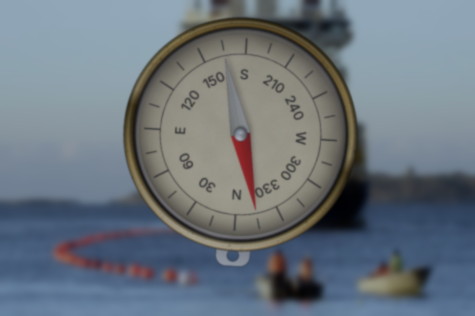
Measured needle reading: 345,°
